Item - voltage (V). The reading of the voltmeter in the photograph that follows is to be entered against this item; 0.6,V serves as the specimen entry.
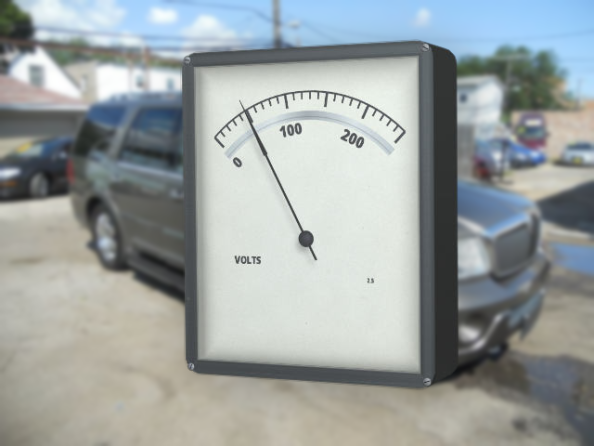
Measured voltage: 50,V
